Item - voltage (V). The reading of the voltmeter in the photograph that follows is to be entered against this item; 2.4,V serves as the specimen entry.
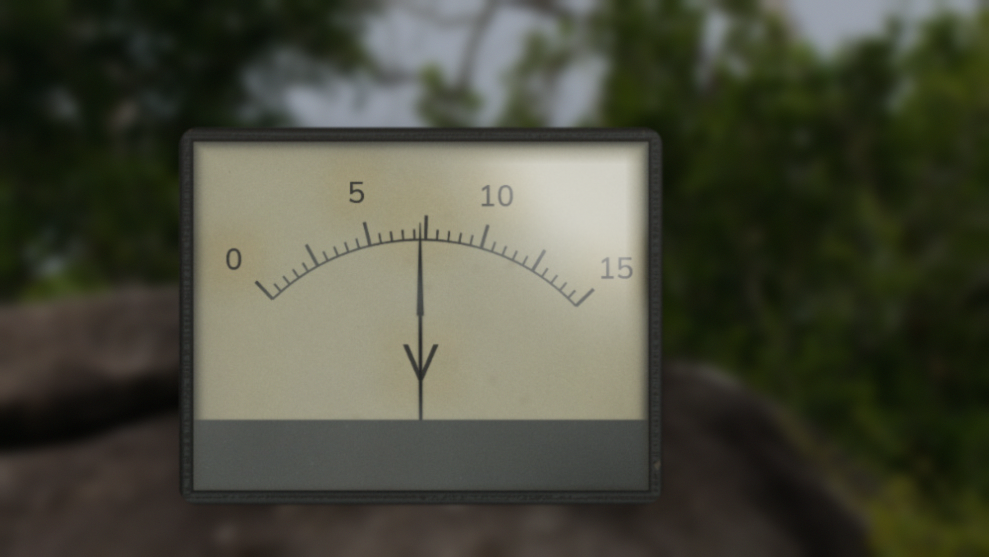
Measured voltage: 7.25,V
